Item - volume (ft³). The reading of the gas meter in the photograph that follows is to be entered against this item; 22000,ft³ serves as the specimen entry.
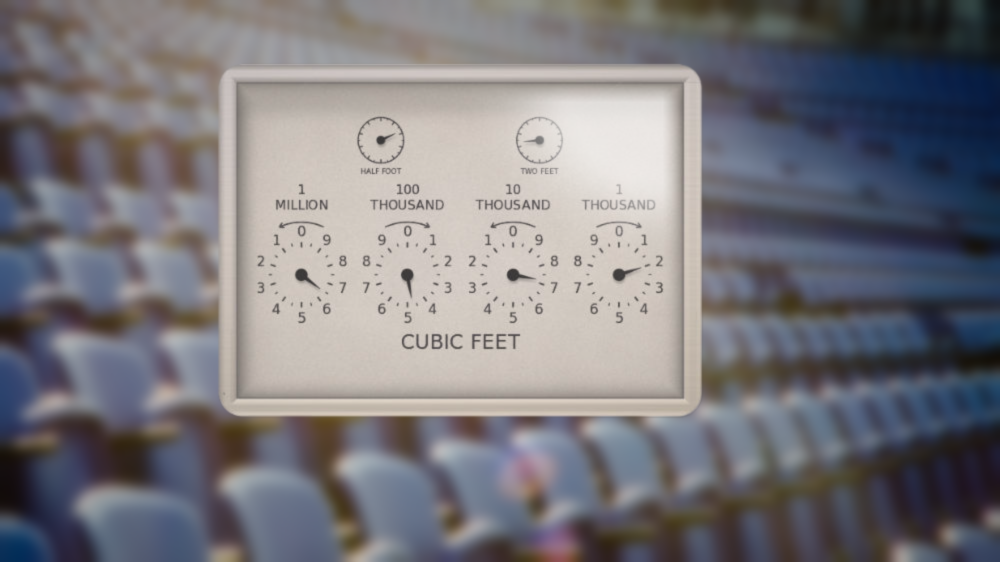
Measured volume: 647200,ft³
